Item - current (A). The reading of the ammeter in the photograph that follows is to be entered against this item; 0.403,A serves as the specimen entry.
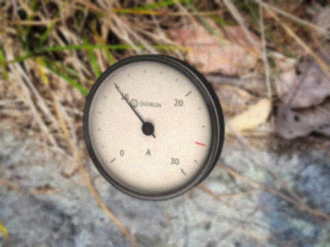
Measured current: 10,A
